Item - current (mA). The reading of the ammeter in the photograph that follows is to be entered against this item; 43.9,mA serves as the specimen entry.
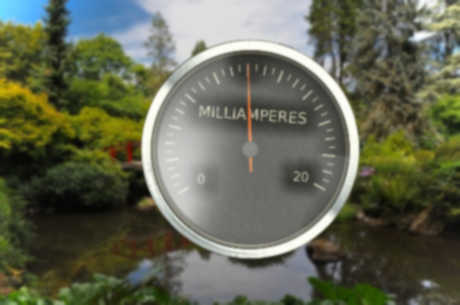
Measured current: 10,mA
